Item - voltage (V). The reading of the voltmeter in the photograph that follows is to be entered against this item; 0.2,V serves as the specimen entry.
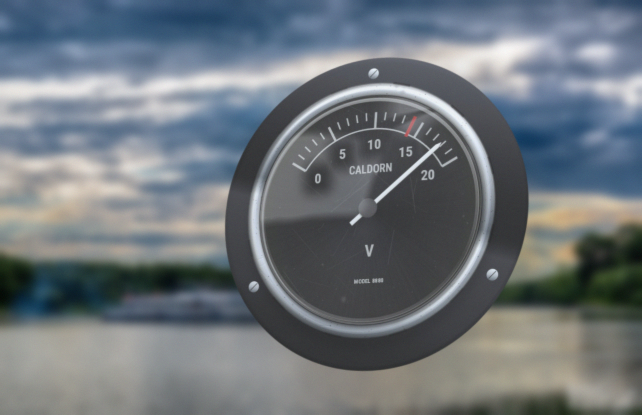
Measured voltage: 18,V
